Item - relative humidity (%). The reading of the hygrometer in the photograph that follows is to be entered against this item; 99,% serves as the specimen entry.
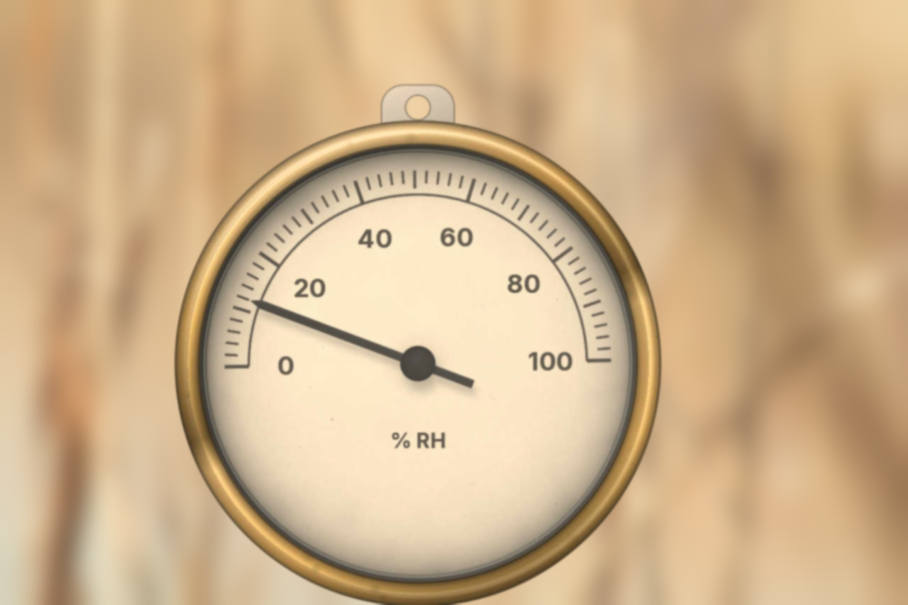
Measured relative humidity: 12,%
